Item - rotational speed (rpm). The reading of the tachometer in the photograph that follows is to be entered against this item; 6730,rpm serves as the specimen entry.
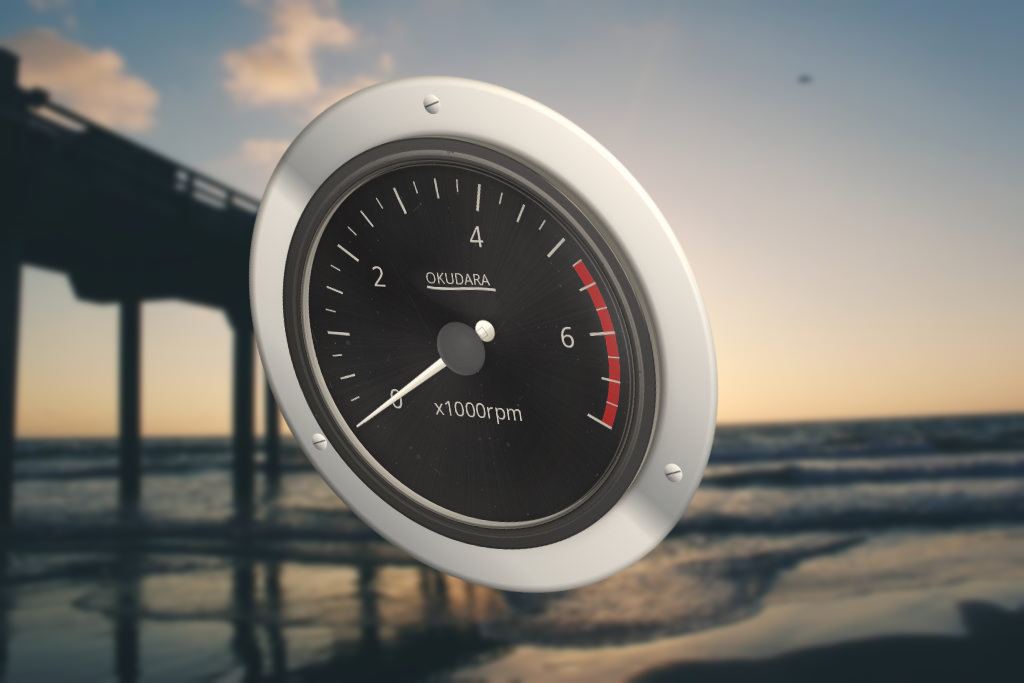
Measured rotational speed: 0,rpm
